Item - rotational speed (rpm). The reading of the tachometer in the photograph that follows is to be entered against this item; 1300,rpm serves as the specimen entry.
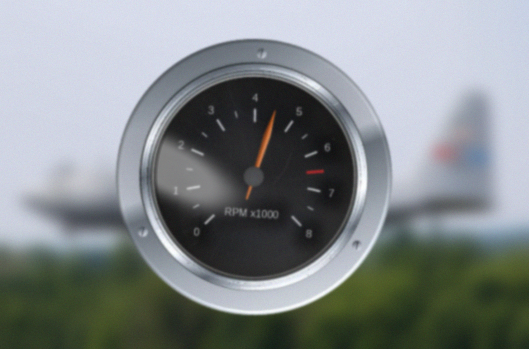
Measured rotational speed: 4500,rpm
